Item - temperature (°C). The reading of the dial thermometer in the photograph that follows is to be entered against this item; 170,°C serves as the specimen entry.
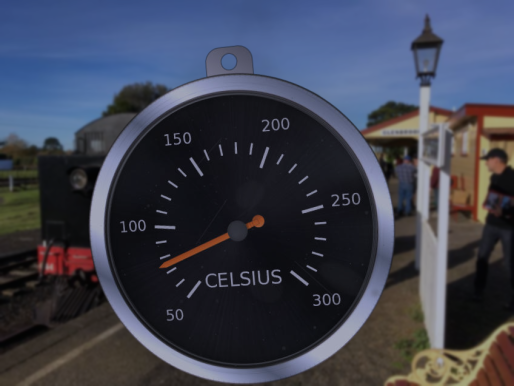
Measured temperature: 75,°C
